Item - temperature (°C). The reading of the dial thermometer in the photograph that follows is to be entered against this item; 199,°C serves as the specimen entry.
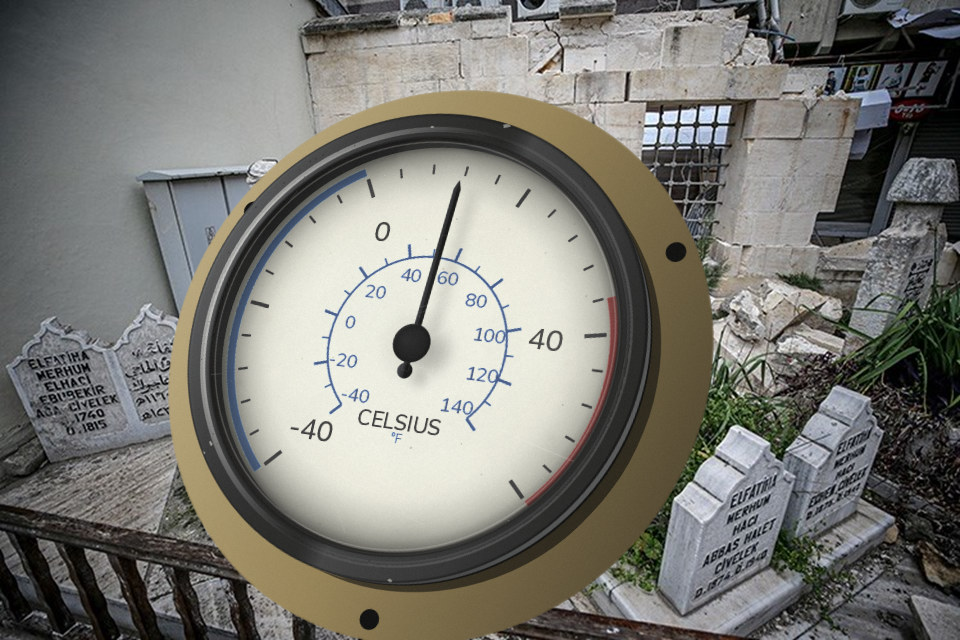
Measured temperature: 12,°C
